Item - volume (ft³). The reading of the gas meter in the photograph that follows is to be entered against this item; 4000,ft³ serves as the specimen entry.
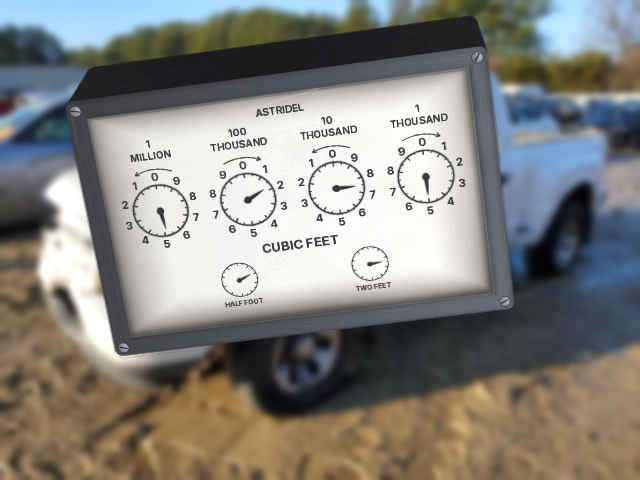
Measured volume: 517500,ft³
